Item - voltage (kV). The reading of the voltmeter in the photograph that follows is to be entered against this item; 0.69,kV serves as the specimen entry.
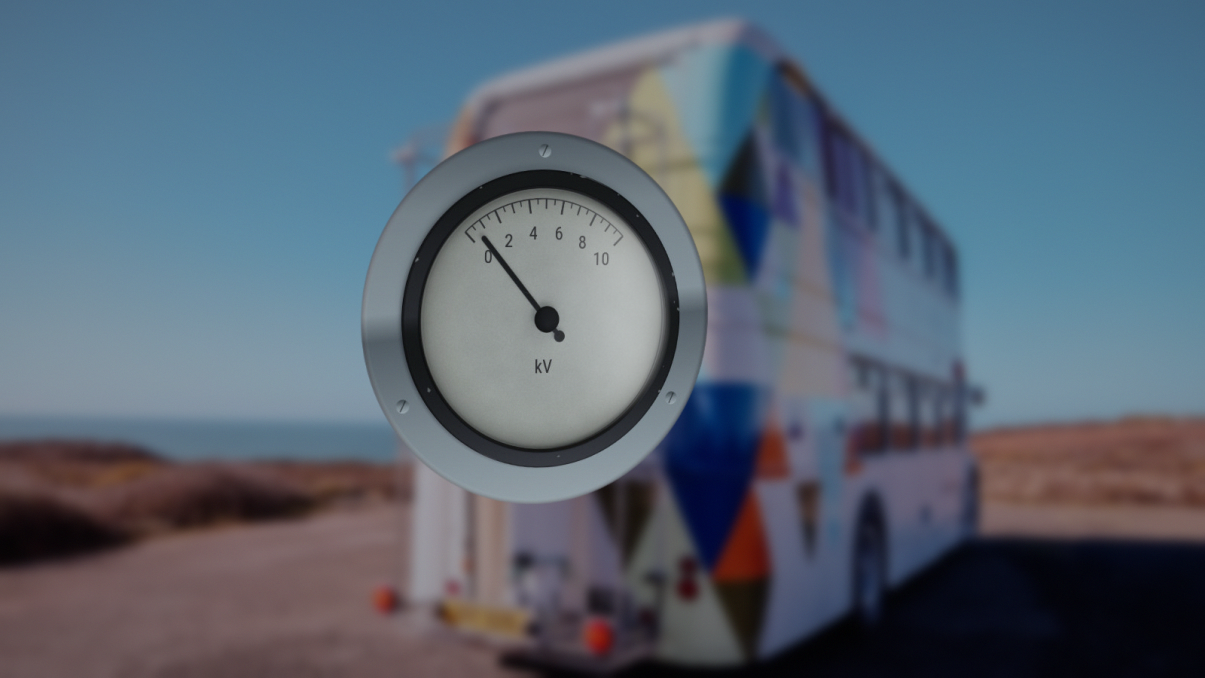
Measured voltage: 0.5,kV
